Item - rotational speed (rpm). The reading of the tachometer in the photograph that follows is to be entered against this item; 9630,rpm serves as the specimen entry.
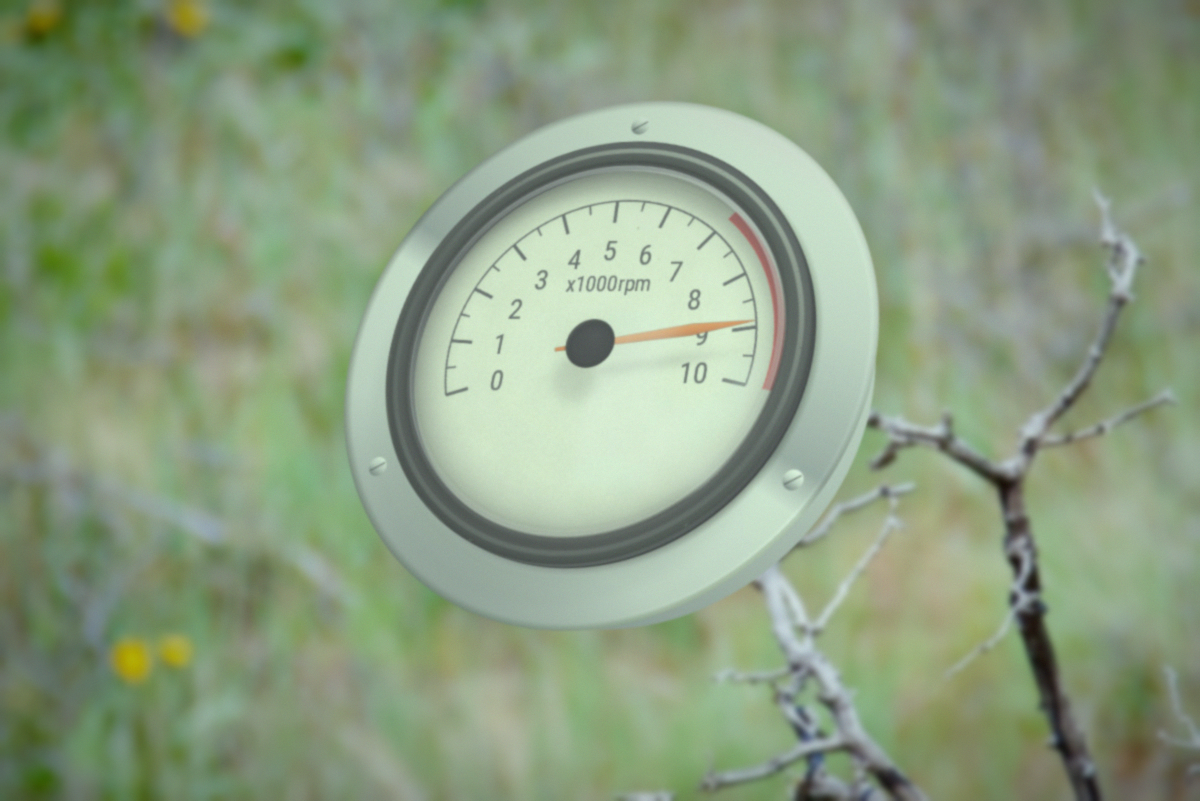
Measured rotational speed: 9000,rpm
